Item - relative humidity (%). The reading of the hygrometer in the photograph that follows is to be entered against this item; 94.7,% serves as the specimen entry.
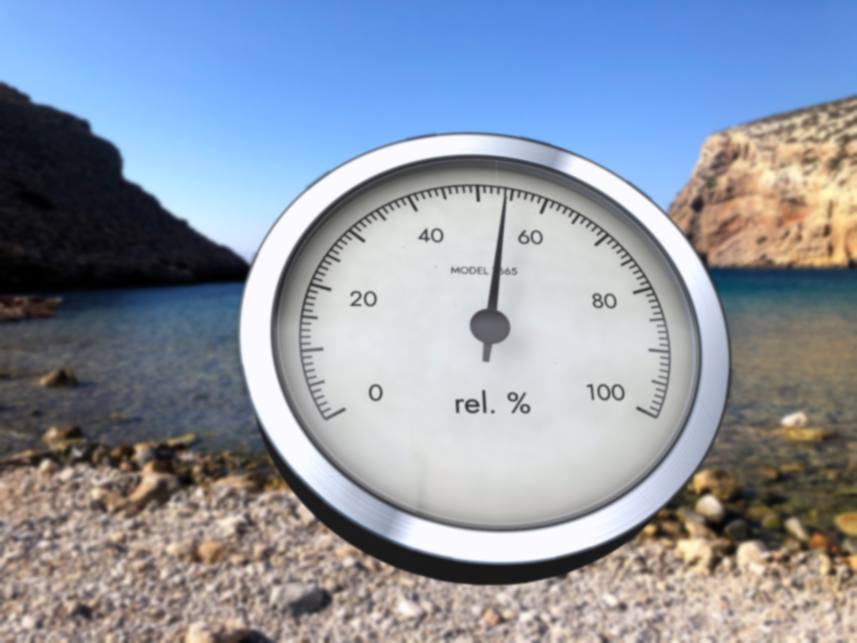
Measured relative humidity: 54,%
